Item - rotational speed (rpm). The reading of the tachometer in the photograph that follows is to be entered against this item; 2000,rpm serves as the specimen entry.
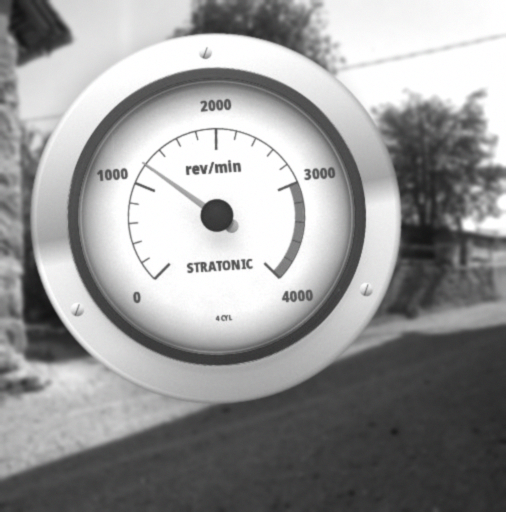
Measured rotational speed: 1200,rpm
